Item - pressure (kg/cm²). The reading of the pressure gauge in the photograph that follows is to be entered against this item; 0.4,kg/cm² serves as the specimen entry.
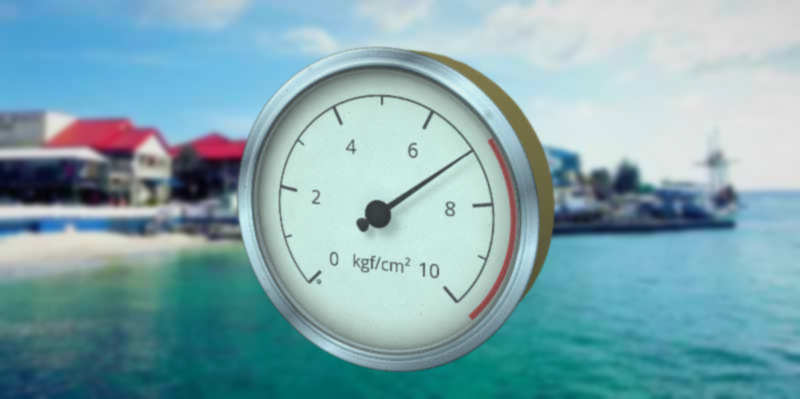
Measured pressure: 7,kg/cm²
